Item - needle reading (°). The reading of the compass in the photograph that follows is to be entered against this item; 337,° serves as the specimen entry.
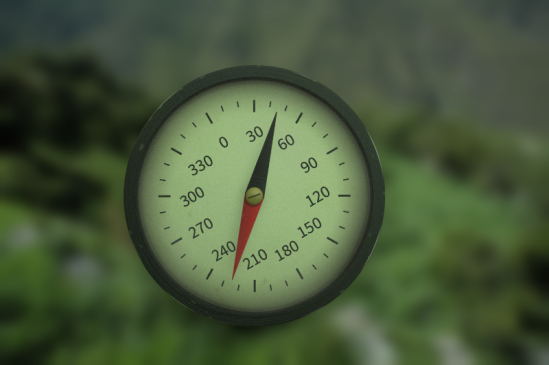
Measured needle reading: 225,°
